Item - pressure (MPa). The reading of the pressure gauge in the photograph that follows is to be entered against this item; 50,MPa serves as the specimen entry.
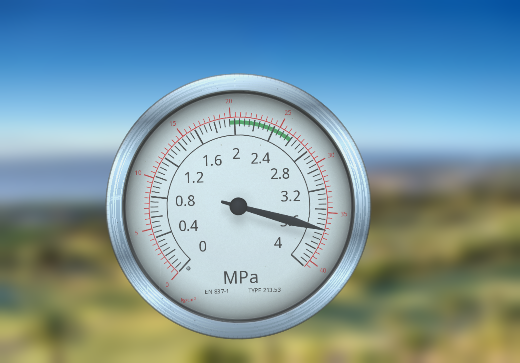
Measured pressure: 3.6,MPa
